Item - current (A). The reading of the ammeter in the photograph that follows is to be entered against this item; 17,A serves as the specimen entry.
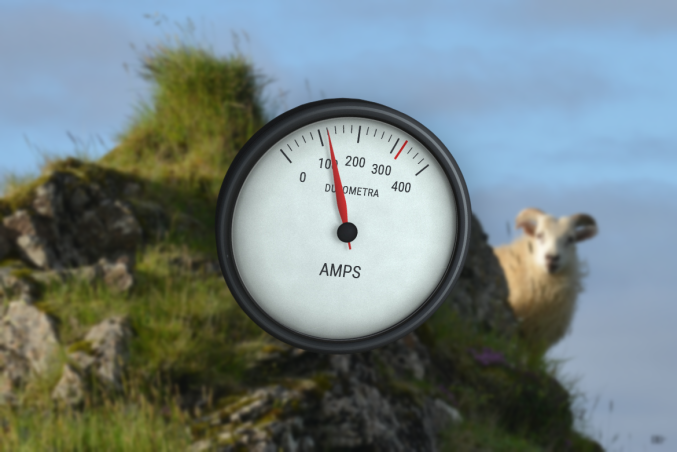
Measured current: 120,A
